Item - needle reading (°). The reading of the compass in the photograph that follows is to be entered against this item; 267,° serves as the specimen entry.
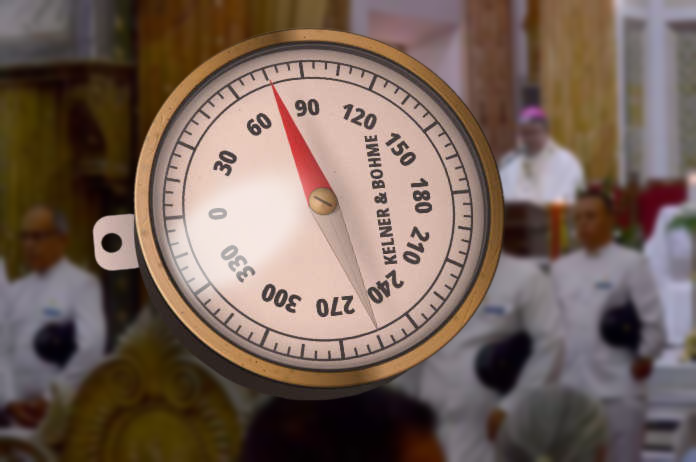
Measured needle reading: 75,°
